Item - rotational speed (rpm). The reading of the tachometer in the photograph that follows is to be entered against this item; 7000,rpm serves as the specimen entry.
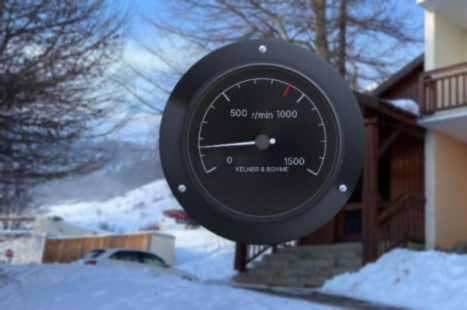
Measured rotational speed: 150,rpm
